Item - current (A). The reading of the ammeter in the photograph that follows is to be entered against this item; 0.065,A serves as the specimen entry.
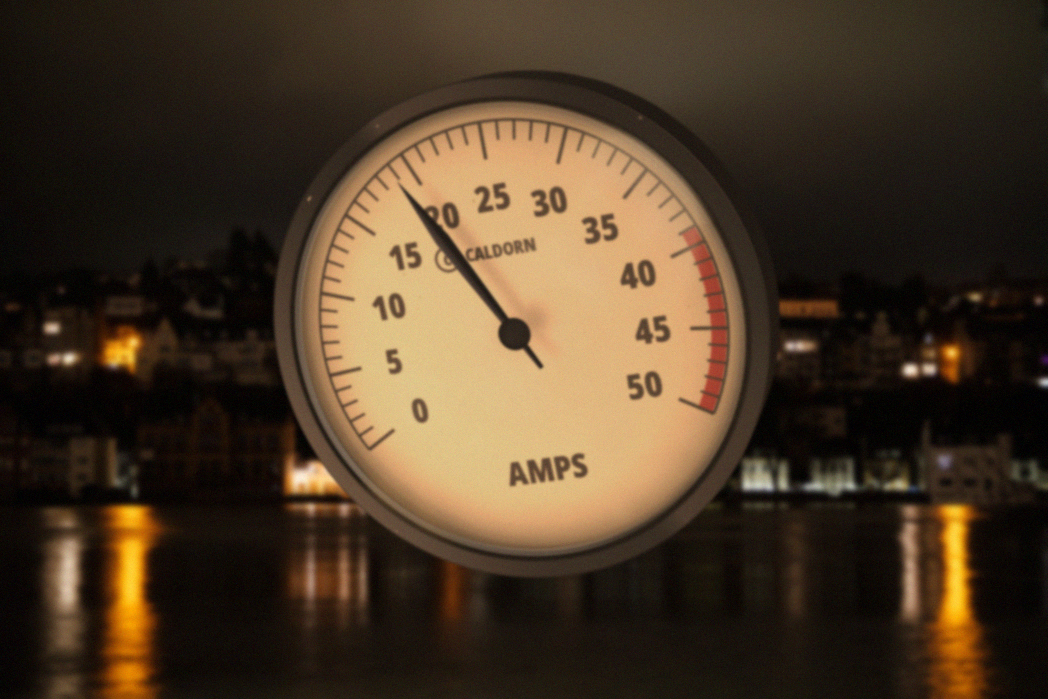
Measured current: 19,A
